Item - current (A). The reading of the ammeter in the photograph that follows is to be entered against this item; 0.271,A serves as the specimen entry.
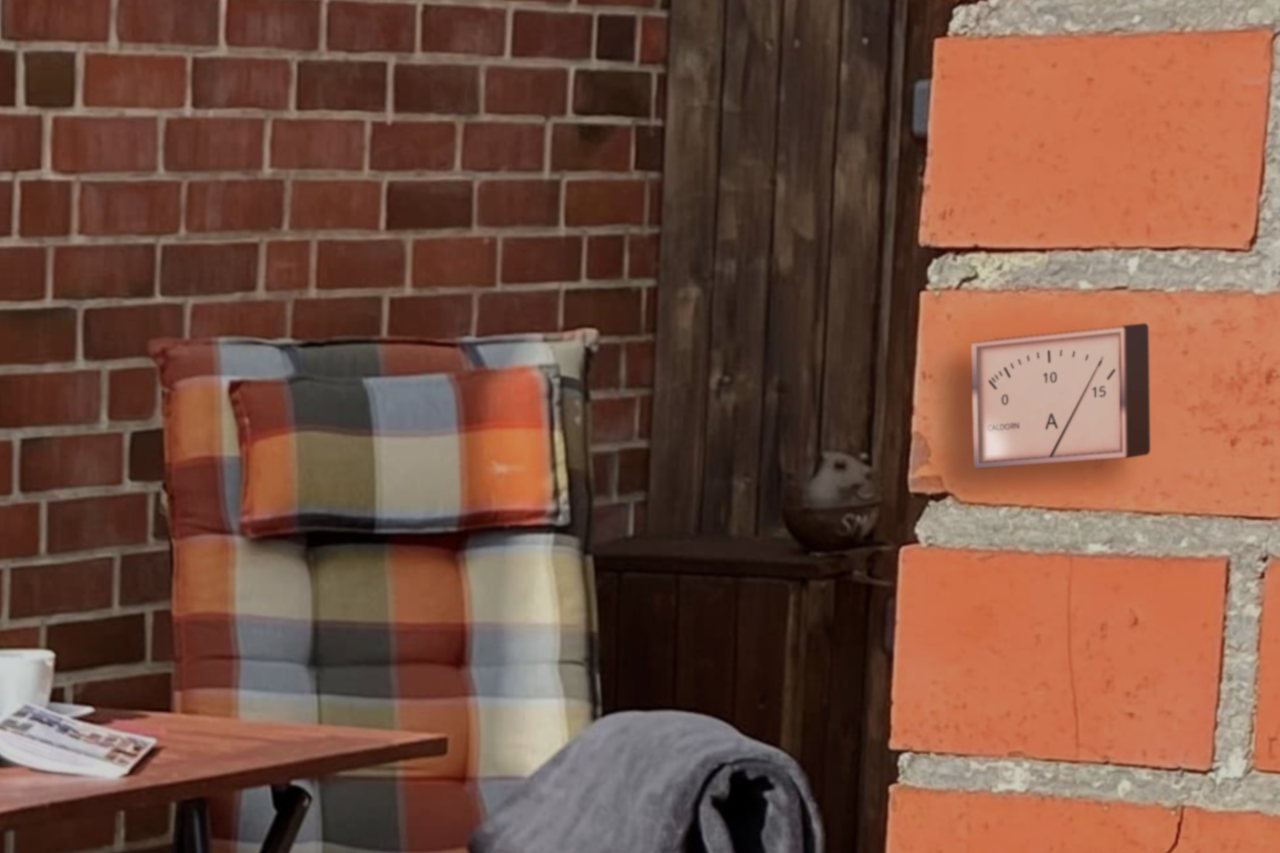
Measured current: 14,A
